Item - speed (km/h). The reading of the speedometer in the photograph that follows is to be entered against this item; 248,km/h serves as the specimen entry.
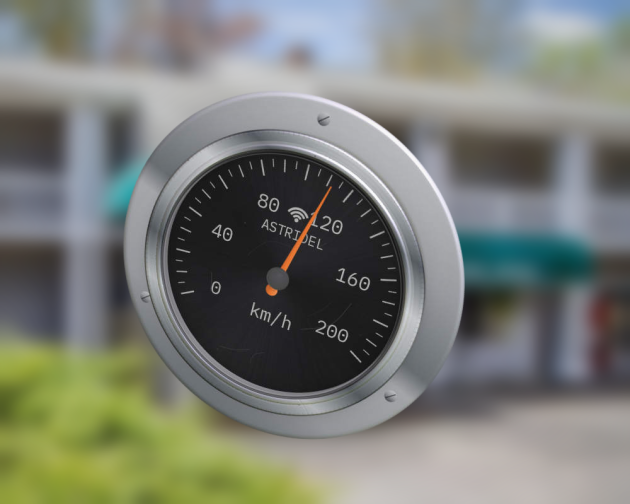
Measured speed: 112.5,km/h
